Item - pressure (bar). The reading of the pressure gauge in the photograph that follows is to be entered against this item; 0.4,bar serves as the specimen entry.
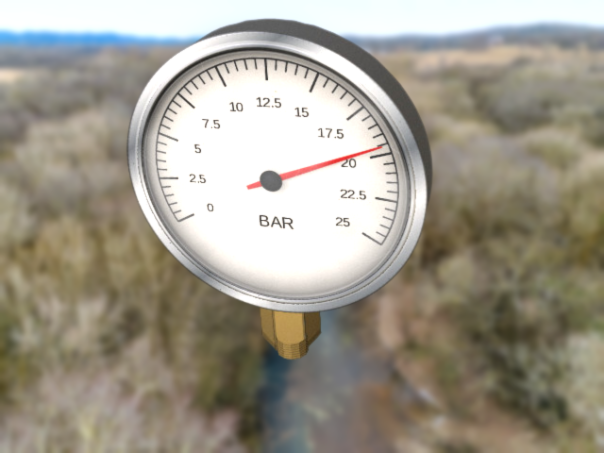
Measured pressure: 19.5,bar
